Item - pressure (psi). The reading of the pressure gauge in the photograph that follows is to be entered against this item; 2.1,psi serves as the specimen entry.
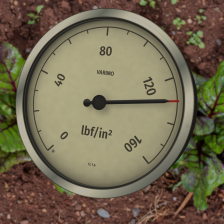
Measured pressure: 130,psi
